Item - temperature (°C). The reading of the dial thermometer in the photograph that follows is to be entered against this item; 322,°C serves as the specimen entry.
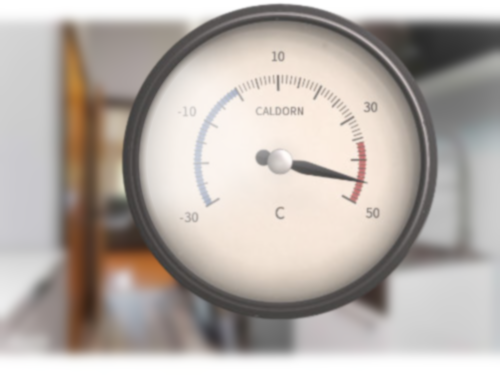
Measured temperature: 45,°C
